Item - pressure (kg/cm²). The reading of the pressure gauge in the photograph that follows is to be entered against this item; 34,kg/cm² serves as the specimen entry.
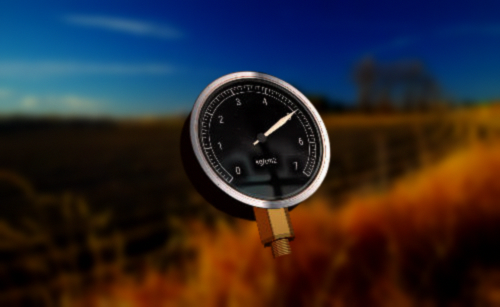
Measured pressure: 5,kg/cm²
